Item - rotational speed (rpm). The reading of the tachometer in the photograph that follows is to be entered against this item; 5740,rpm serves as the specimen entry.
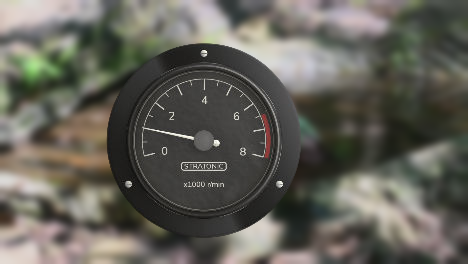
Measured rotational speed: 1000,rpm
